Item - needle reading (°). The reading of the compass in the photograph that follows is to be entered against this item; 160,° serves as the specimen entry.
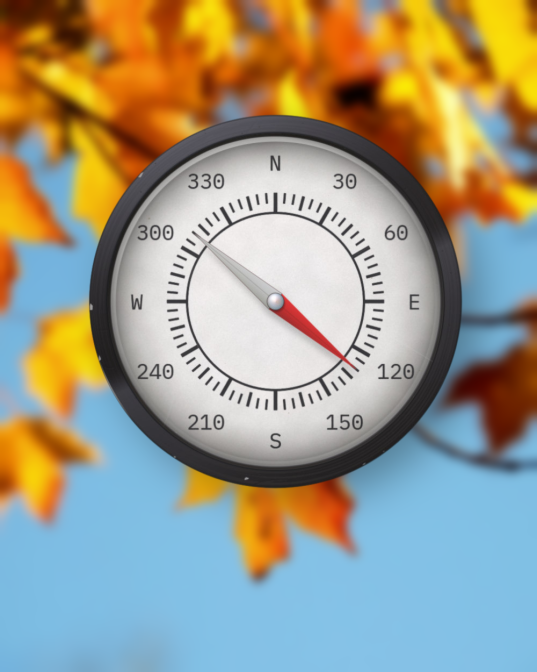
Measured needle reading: 130,°
